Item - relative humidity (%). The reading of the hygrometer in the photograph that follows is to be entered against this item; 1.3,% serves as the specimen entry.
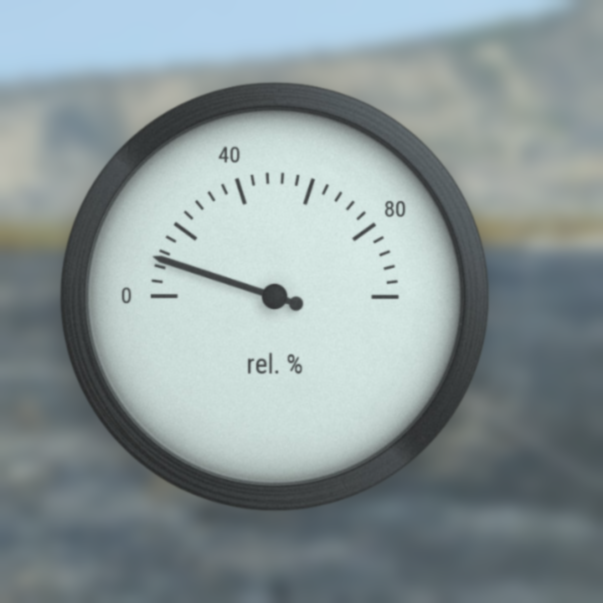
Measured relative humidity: 10,%
